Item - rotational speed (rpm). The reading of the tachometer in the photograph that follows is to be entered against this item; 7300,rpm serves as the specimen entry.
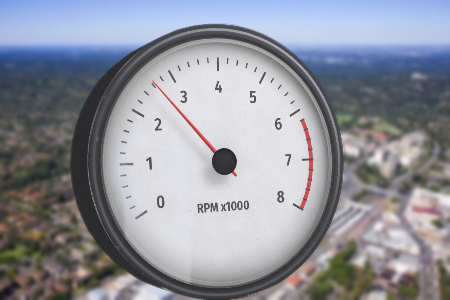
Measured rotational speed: 2600,rpm
